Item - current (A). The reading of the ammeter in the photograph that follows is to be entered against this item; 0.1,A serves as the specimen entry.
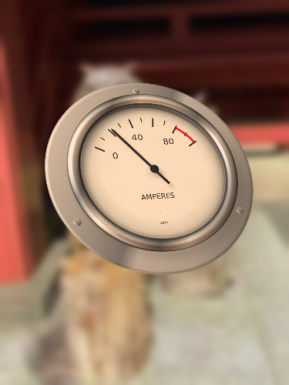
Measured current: 20,A
